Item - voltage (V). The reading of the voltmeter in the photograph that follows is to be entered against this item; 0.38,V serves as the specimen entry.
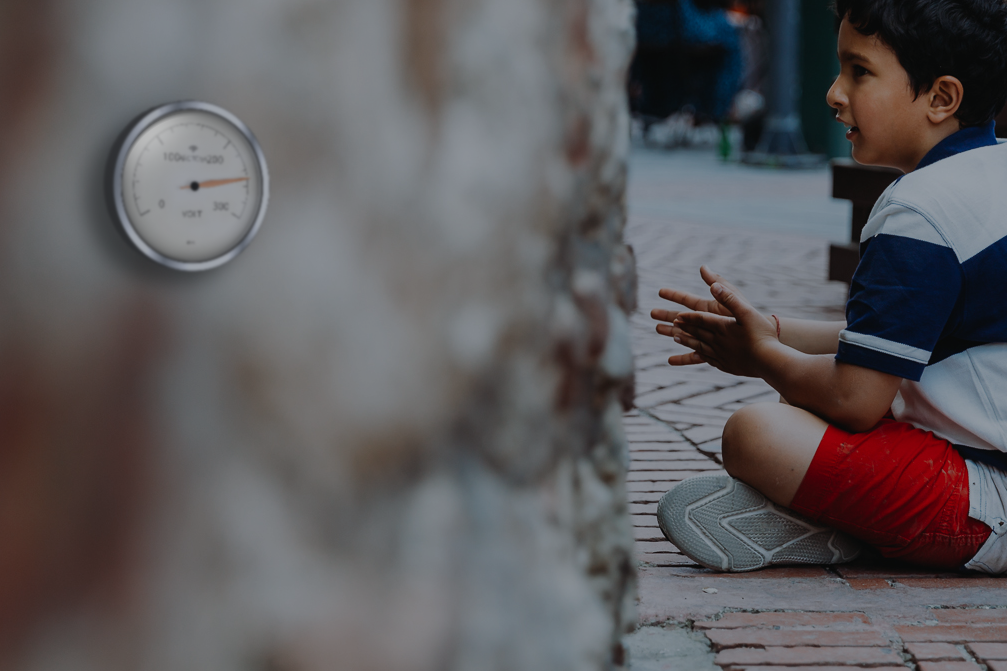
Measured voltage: 250,V
